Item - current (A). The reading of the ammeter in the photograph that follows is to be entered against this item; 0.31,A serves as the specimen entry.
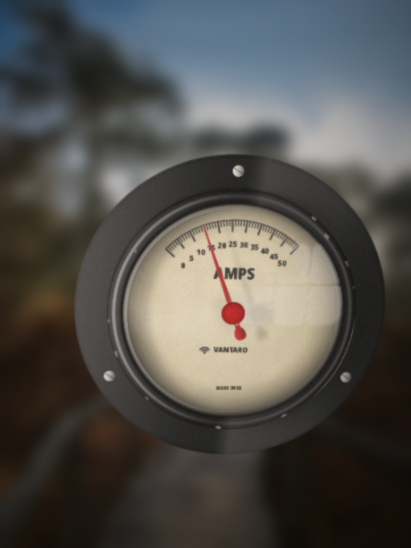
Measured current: 15,A
